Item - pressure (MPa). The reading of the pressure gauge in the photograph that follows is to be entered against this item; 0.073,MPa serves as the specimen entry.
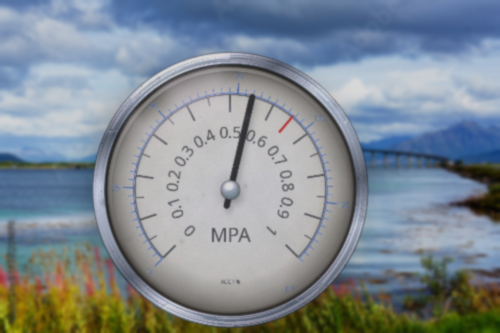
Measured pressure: 0.55,MPa
